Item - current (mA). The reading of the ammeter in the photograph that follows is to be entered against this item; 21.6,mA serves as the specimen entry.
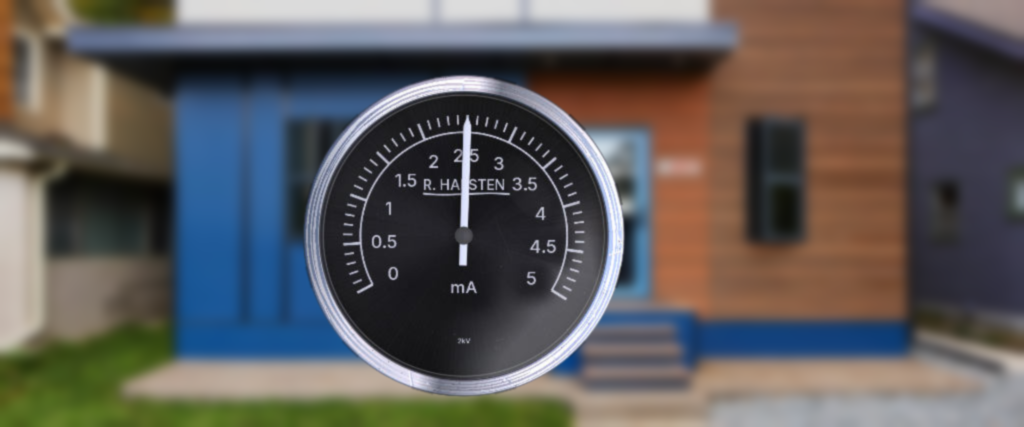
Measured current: 2.5,mA
